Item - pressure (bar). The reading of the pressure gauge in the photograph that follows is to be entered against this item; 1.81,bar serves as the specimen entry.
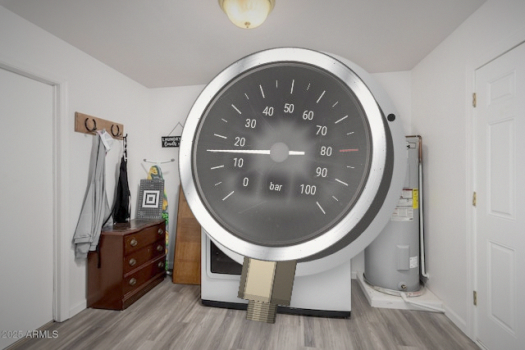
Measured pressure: 15,bar
